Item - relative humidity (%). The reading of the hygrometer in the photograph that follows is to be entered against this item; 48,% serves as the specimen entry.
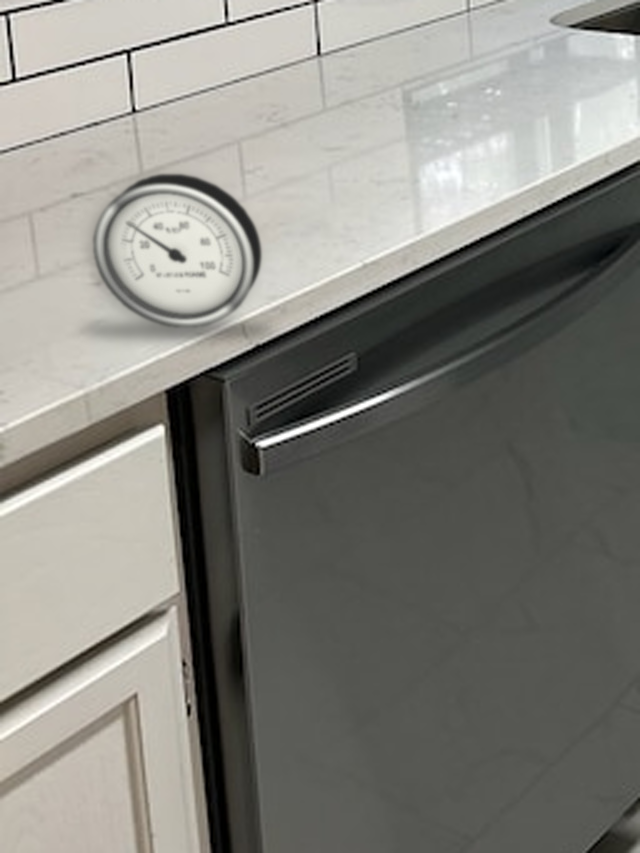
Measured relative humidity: 30,%
